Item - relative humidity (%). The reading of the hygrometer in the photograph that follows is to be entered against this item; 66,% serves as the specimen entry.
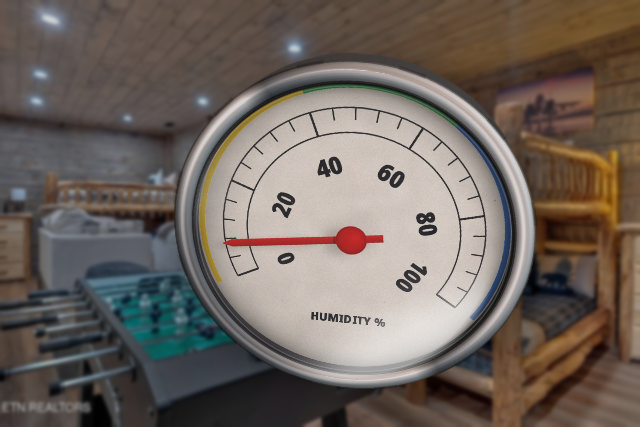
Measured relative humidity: 8,%
